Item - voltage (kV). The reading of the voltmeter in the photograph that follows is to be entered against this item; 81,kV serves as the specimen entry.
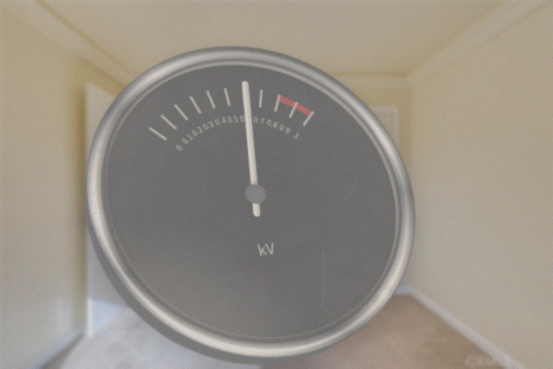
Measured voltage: 0.6,kV
